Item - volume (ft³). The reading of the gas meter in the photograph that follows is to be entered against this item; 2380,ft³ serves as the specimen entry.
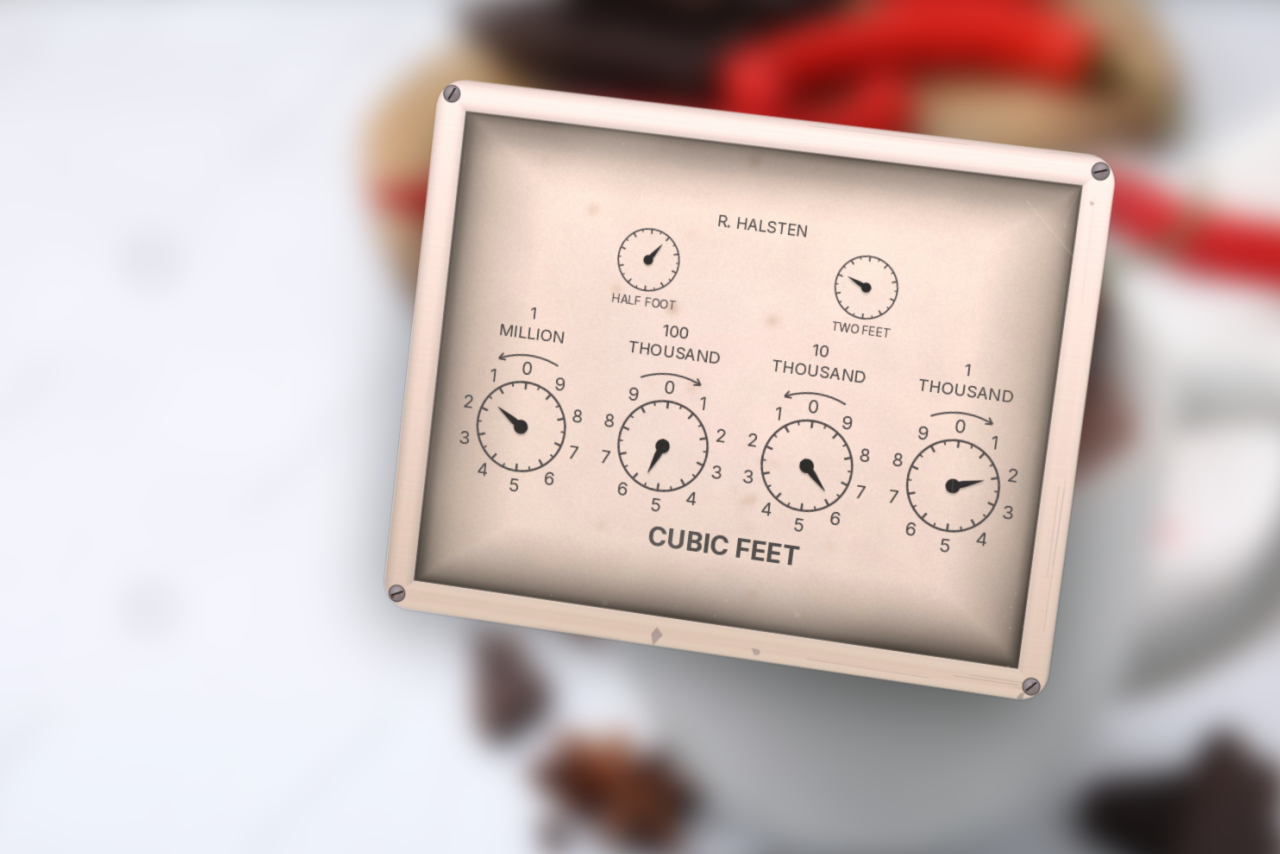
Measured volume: 156200,ft³
